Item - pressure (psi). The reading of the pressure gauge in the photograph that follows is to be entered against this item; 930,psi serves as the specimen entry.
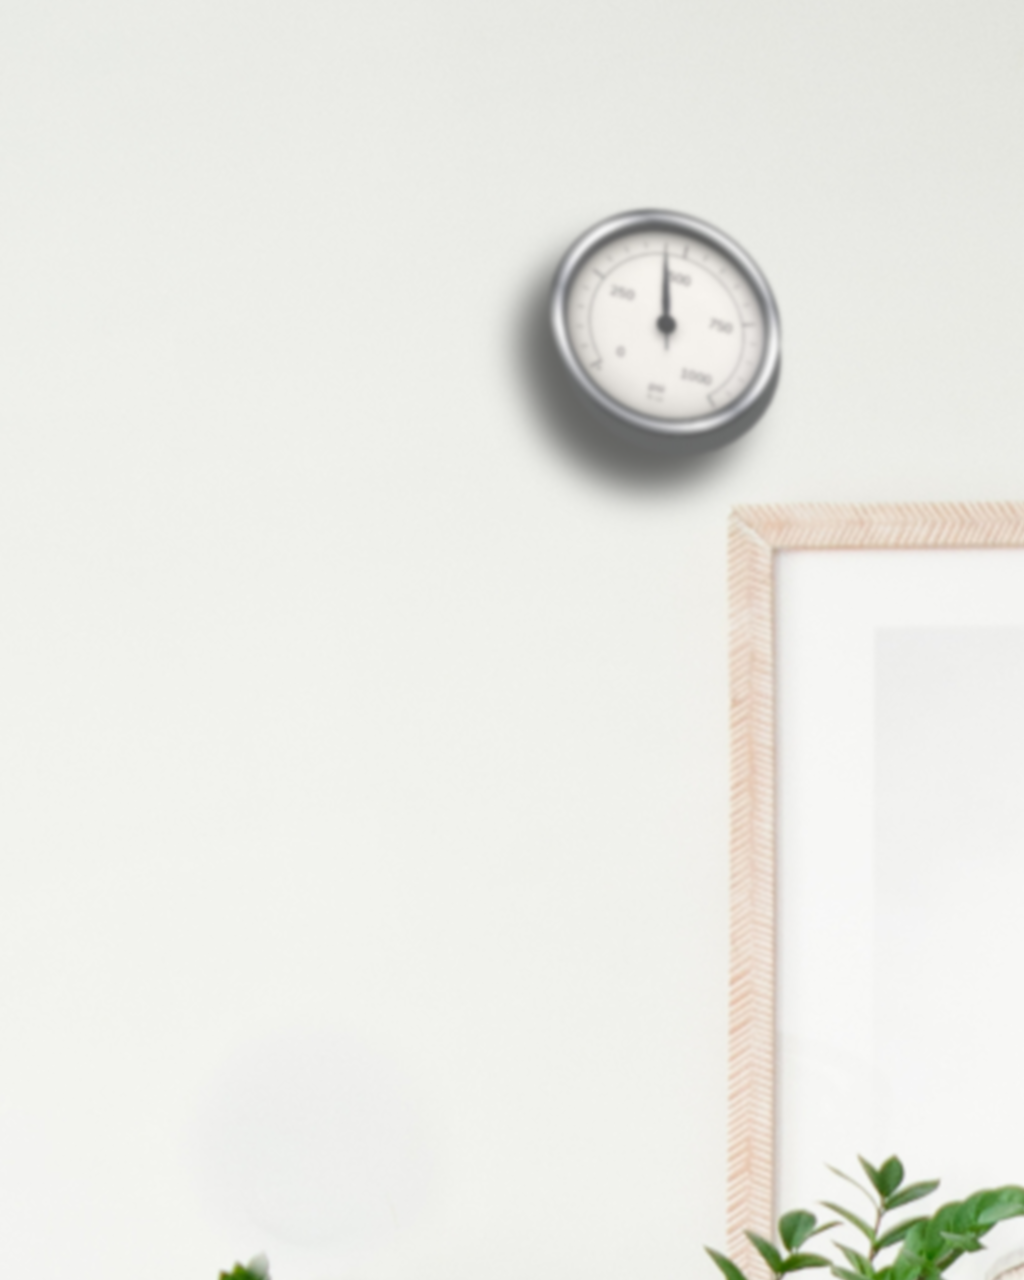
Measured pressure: 450,psi
